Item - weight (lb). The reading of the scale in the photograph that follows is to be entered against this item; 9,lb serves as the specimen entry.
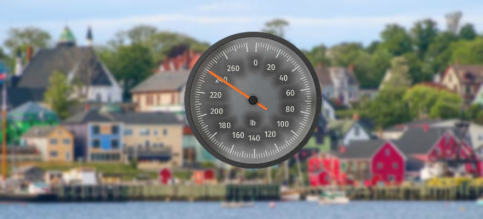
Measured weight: 240,lb
